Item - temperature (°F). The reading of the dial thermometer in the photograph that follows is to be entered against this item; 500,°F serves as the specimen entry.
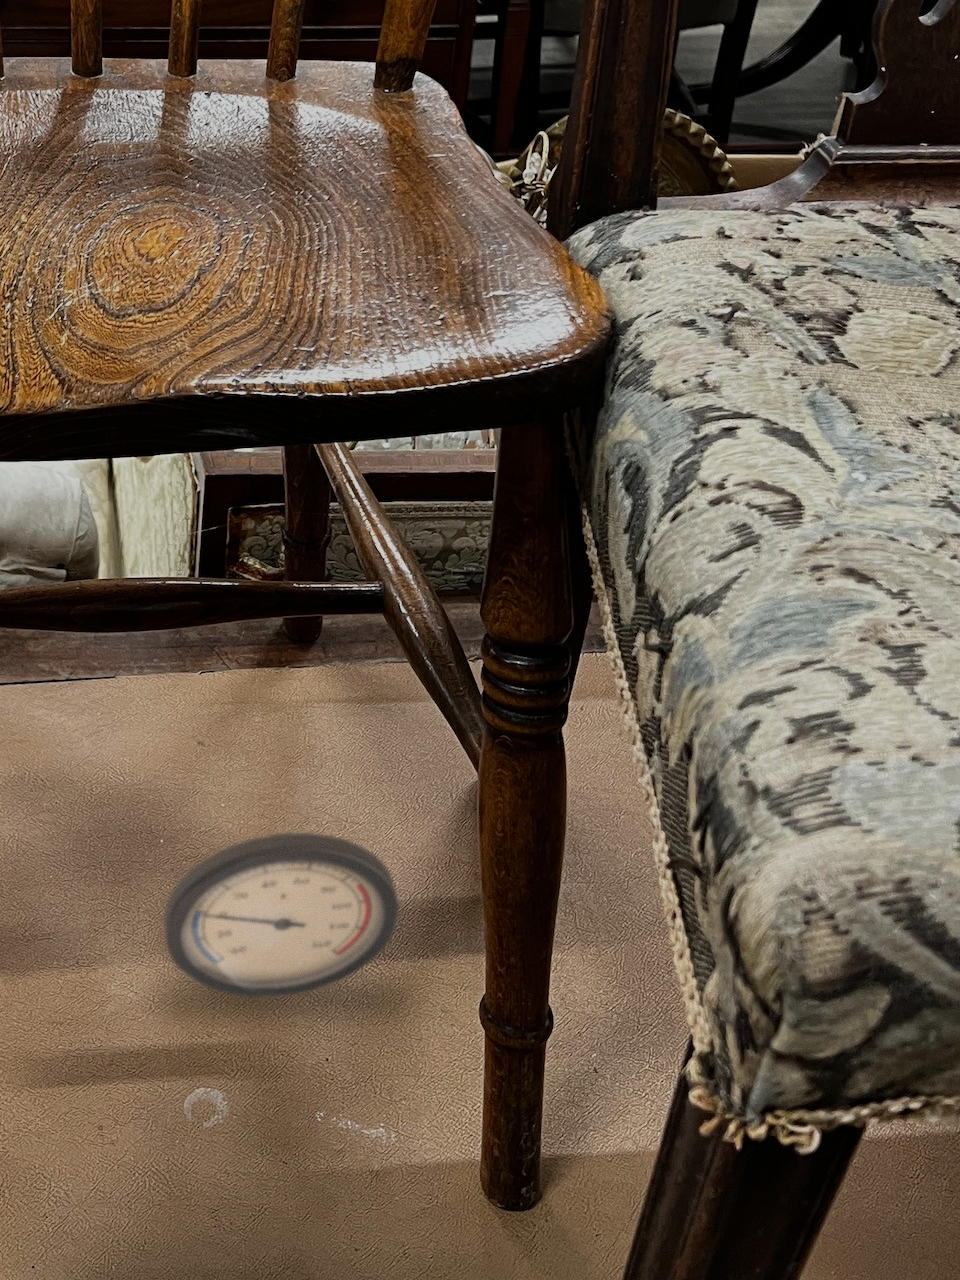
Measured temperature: 0,°F
